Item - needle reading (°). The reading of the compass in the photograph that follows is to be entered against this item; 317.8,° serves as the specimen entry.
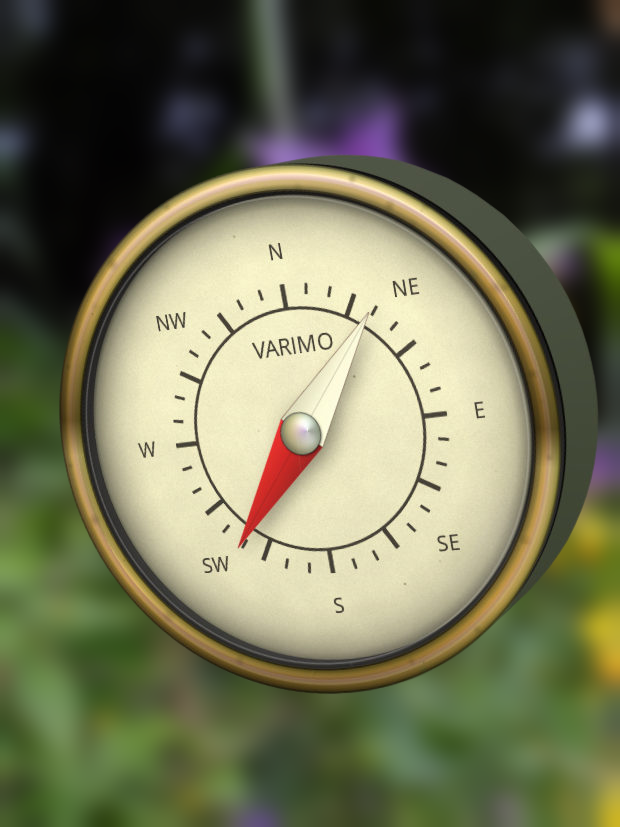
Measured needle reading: 220,°
